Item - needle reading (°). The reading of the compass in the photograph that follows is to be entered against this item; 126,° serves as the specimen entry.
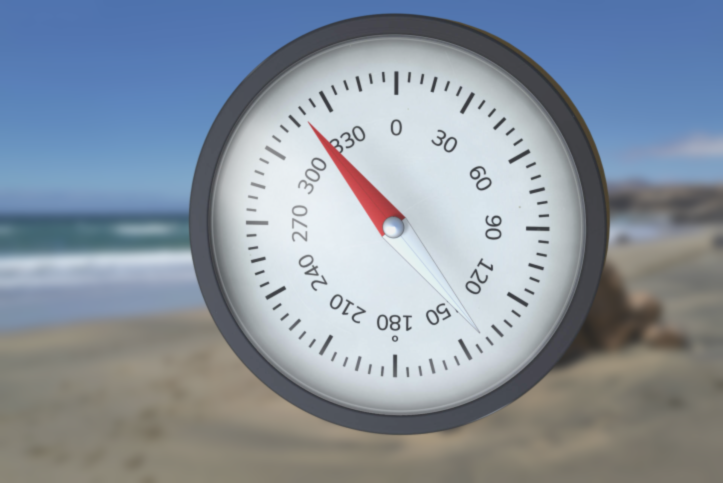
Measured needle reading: 320,°
